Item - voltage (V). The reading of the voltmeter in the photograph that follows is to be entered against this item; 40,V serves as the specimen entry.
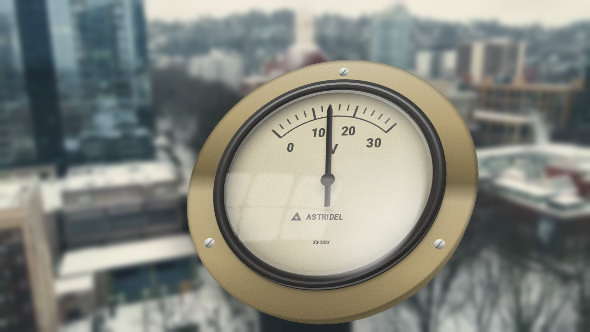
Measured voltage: 14,V
